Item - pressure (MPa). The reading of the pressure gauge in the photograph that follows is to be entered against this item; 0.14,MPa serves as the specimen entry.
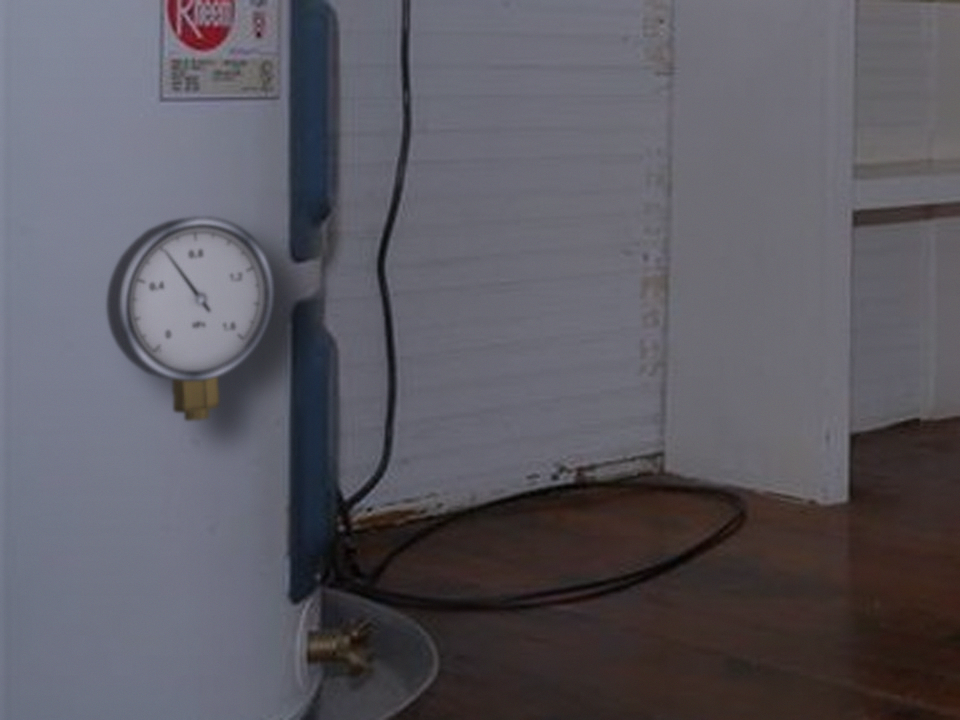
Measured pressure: 0.6,MPa
